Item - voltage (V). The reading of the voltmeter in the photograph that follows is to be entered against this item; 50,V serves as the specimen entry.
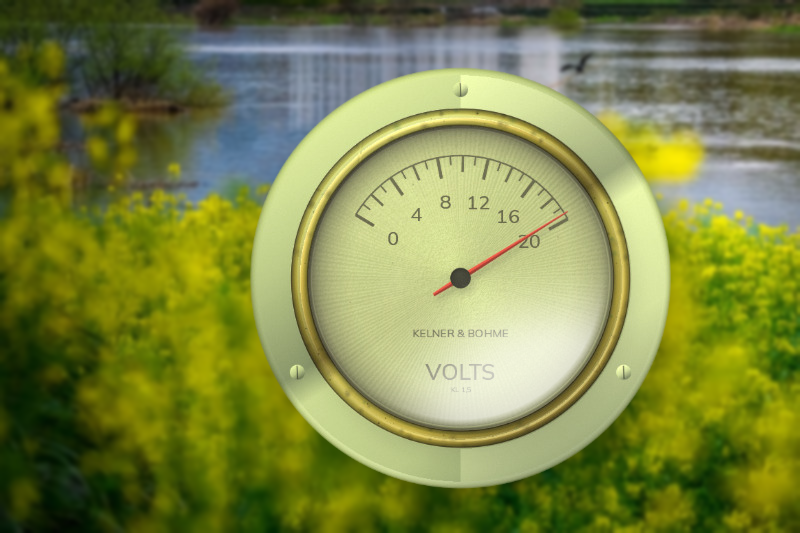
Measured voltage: 19.5,V
